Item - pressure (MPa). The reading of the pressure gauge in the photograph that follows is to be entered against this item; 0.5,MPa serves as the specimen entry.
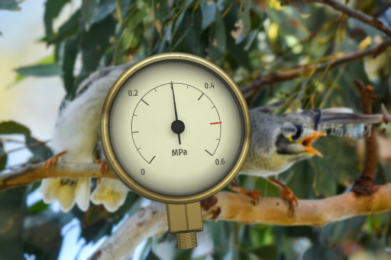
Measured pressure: 0.3,MPa
